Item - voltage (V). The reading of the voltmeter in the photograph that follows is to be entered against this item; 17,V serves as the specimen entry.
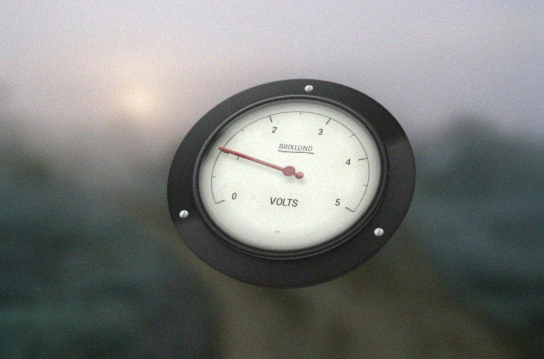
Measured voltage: 1,V
